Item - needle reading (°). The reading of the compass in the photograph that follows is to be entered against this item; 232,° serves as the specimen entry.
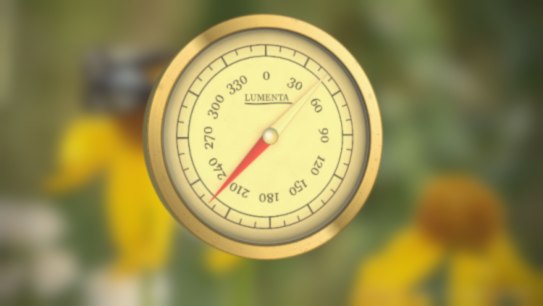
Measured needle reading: 225,°
